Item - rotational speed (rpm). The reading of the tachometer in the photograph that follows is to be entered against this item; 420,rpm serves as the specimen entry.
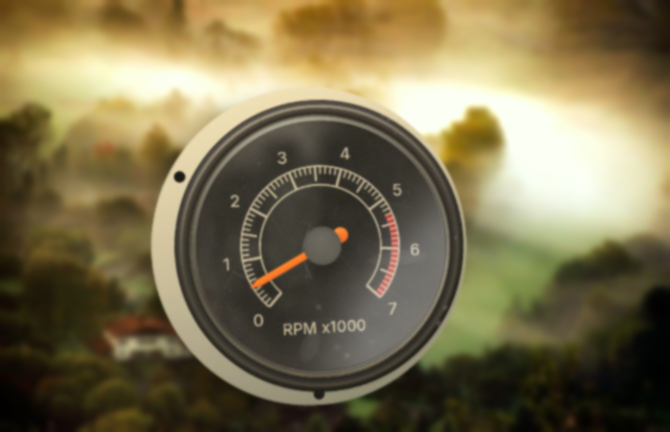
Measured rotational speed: 500,rpm
